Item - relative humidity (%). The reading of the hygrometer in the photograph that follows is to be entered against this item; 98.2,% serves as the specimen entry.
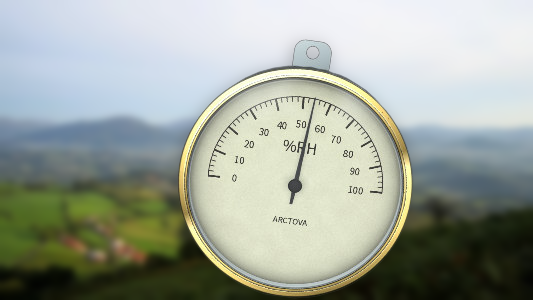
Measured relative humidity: 54,%
